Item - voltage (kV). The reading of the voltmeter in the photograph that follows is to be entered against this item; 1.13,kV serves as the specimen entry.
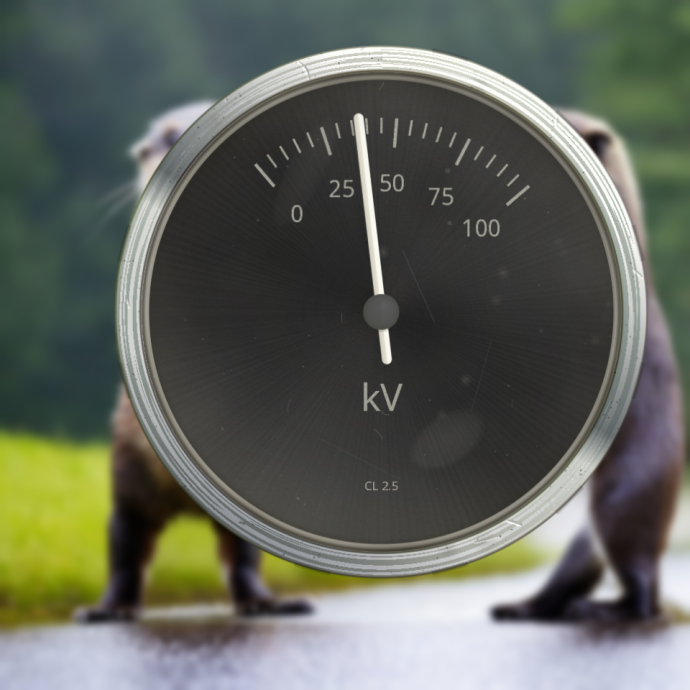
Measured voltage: 37.5,kV
